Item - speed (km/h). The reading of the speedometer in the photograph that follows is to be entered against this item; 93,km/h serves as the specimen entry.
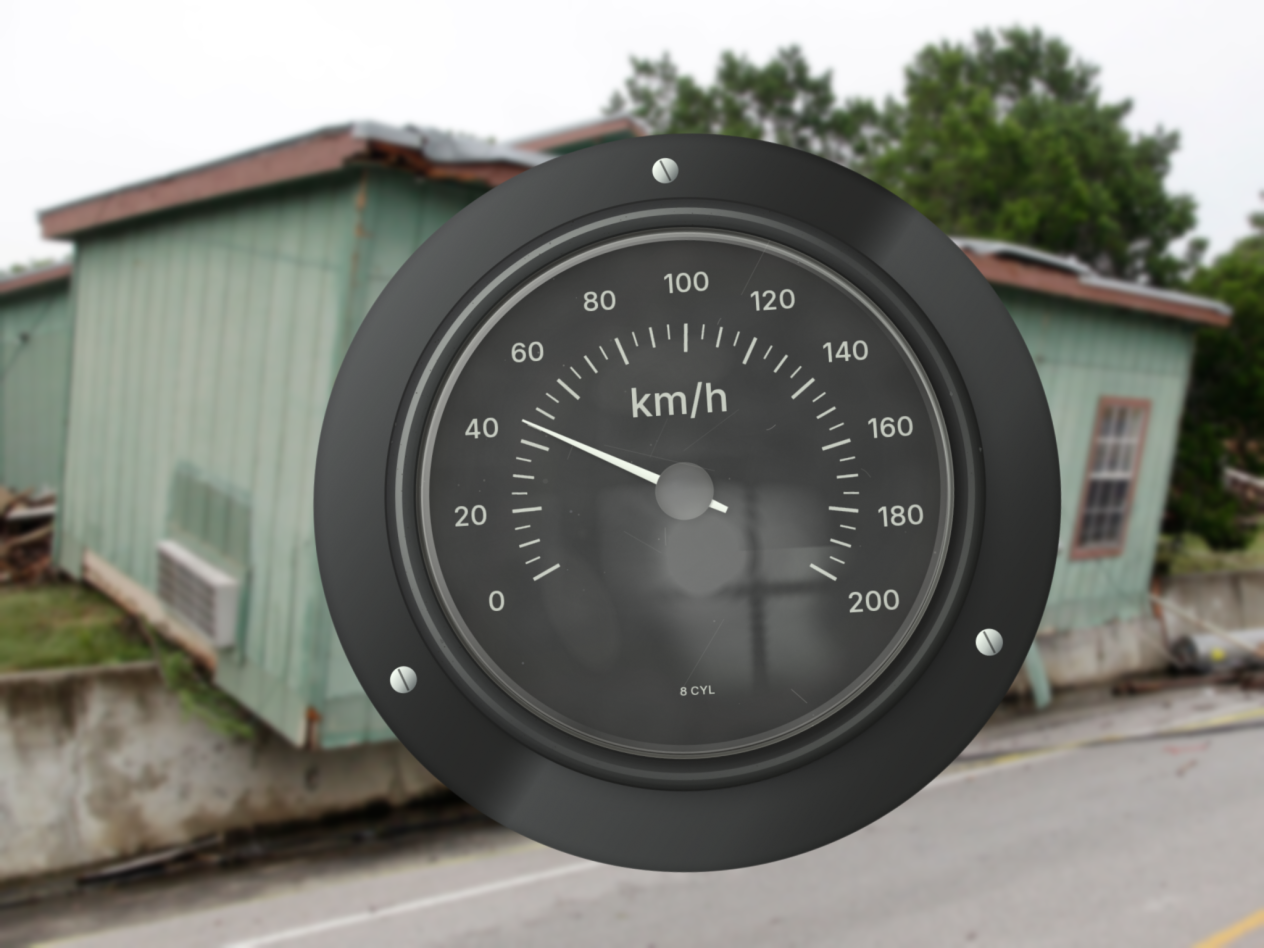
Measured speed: 45,km/h
